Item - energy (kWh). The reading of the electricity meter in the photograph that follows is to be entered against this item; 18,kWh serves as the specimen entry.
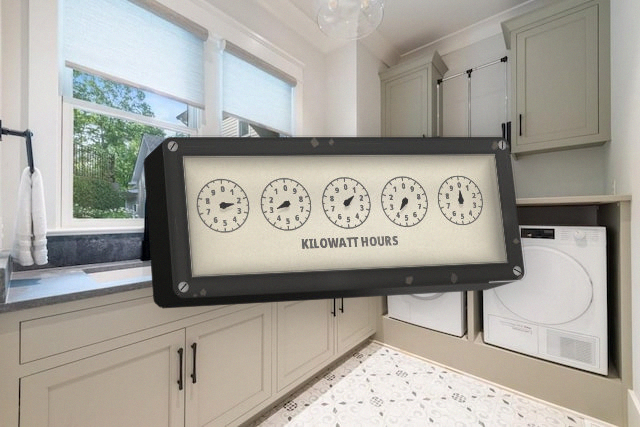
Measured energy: 23140,kWh
